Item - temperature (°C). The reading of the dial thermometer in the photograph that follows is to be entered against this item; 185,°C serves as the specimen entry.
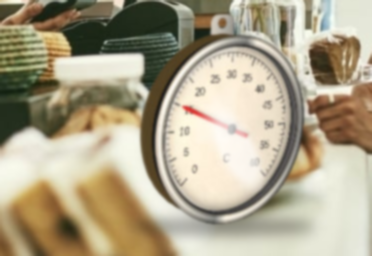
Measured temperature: 15,°C
